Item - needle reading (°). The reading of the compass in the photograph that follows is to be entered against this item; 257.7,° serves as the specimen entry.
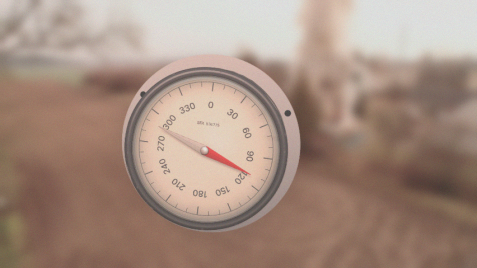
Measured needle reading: 110,°
